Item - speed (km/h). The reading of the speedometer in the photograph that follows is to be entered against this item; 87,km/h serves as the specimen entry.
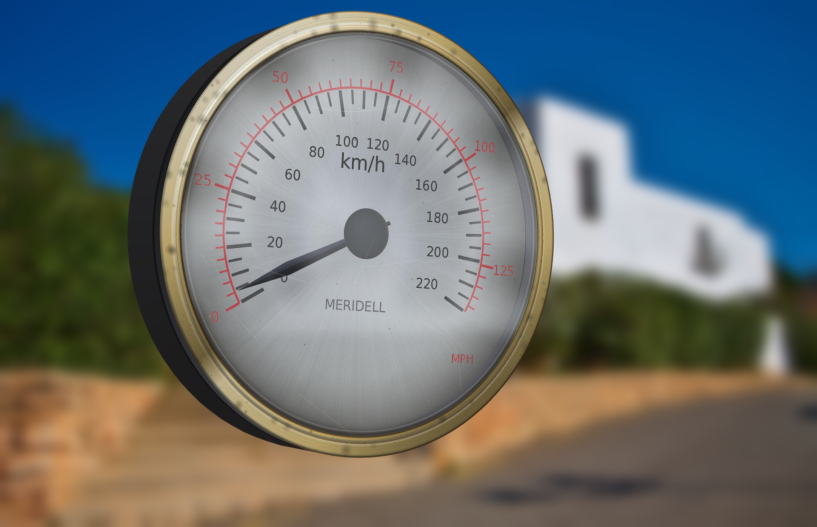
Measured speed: 5,km/h
